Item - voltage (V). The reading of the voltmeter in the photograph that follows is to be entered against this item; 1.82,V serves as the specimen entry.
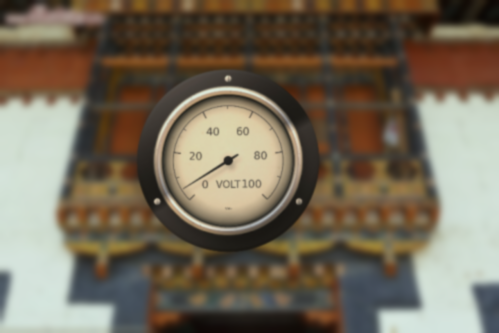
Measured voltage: 5,V
